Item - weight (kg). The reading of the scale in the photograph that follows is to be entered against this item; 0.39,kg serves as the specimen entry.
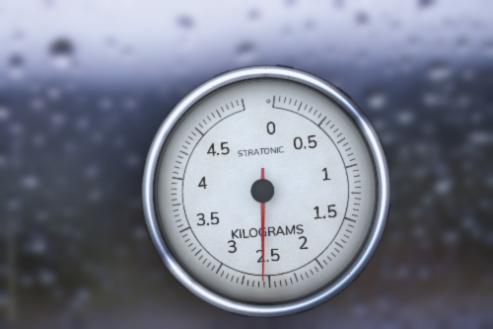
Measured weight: 2.55,kg
